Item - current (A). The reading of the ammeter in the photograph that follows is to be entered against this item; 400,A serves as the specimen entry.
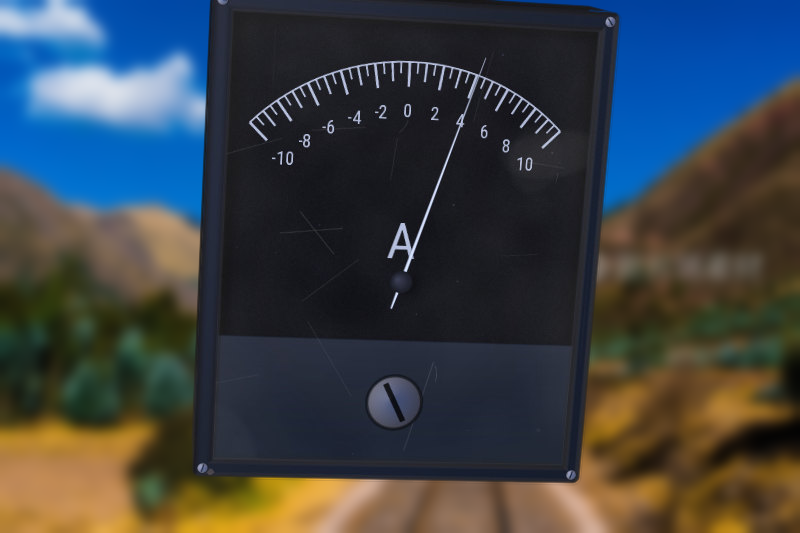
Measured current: 4,A
